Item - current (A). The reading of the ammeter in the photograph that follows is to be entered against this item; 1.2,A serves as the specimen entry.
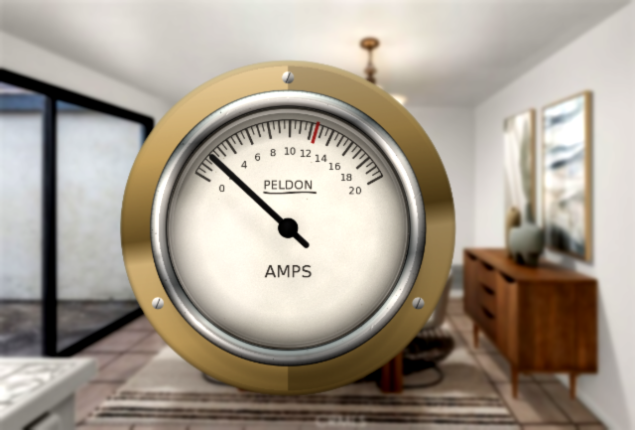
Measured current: 2,A
